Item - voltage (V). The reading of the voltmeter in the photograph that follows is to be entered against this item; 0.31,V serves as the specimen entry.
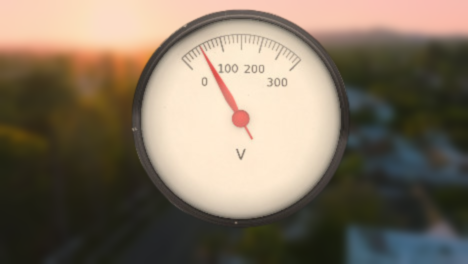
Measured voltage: 50,V
